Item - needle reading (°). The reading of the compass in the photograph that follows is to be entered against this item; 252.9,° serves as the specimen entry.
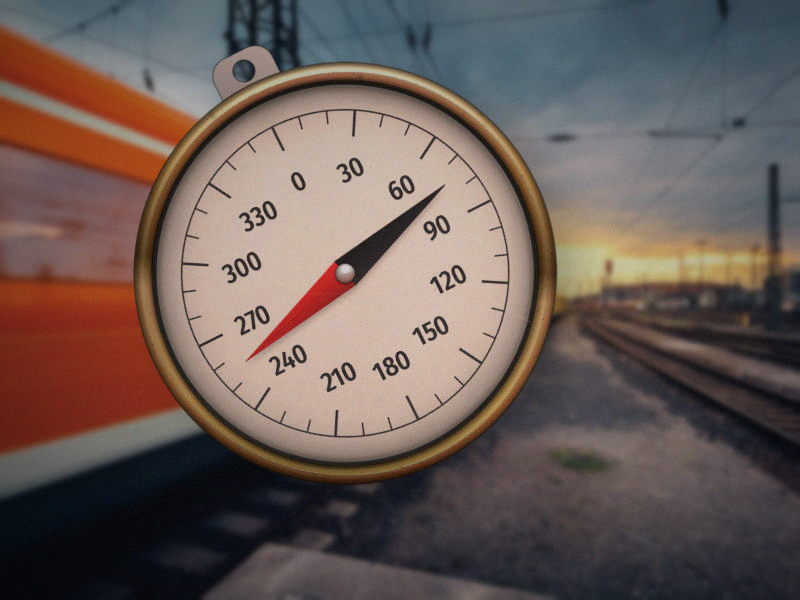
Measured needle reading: 255,°
